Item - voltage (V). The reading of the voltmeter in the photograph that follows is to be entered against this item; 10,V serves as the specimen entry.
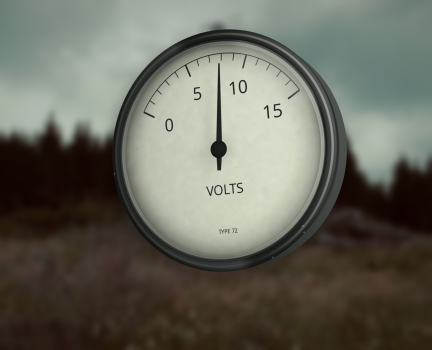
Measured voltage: 8,V
